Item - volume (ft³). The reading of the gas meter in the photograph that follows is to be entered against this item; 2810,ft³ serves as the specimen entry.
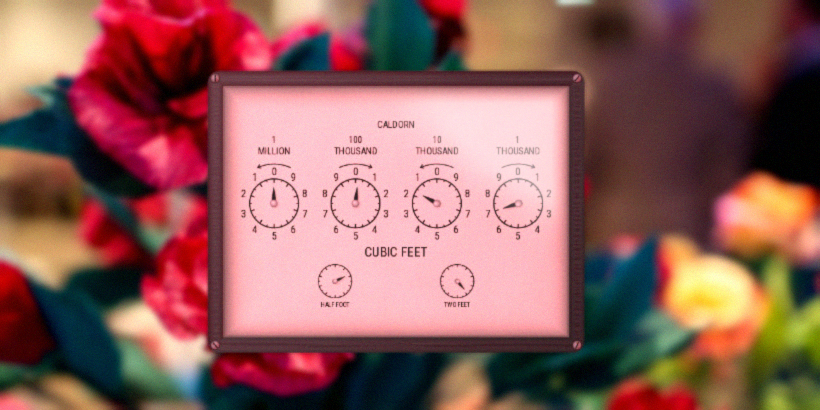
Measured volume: 1700,ft³
